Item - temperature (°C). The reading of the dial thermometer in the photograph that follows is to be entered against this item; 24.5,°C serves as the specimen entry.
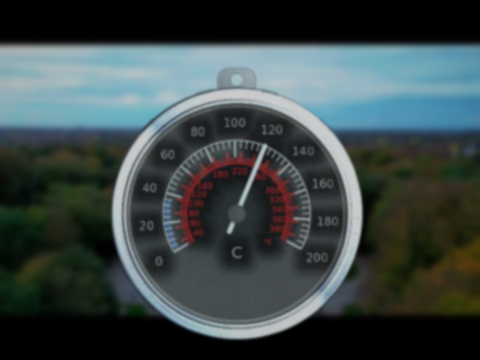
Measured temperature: 120,°C
